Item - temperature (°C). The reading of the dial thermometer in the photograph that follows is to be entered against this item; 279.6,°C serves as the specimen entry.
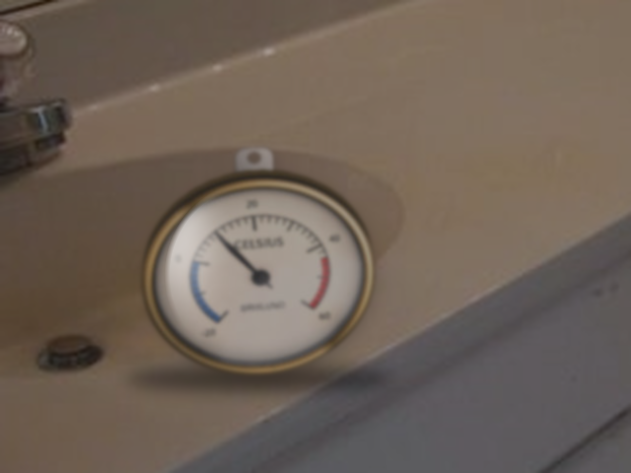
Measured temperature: 10,°C
